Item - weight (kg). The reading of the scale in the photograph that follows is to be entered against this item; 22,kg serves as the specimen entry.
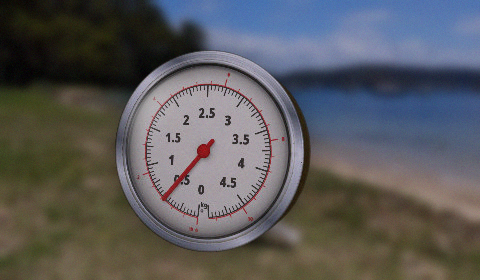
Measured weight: 0.5,kg
